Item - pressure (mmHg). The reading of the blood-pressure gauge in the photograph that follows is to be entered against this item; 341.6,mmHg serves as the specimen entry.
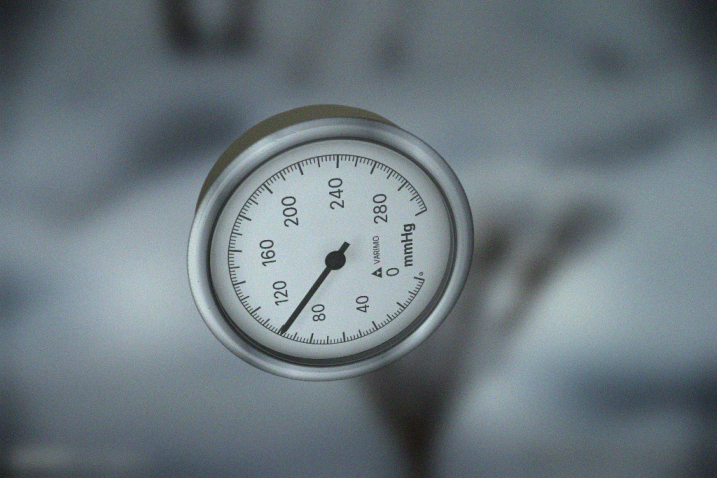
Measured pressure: 100,mmHg
